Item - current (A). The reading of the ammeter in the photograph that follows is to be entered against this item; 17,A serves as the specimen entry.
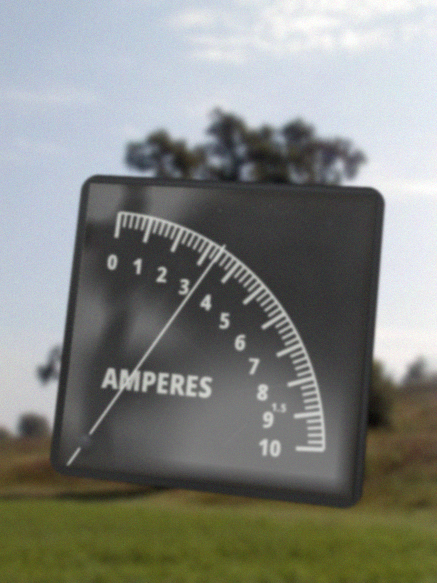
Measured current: 3.4,A
